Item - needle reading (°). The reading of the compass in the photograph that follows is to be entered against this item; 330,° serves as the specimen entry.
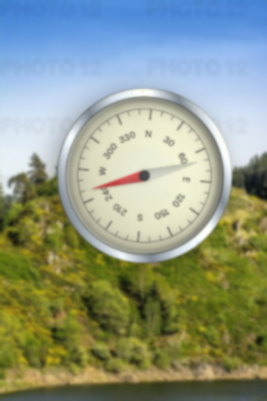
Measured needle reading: 250,°
